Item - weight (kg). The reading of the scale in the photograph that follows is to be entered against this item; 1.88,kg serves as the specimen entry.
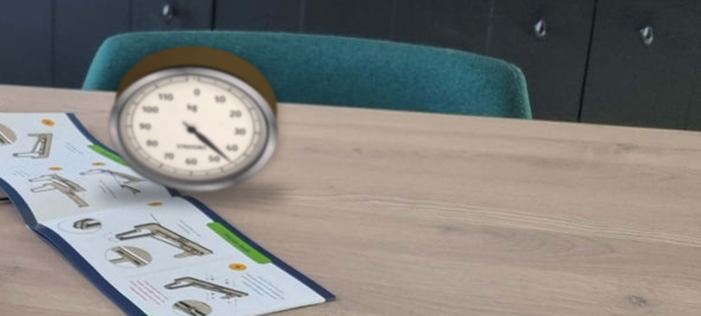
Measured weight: 45,kg
